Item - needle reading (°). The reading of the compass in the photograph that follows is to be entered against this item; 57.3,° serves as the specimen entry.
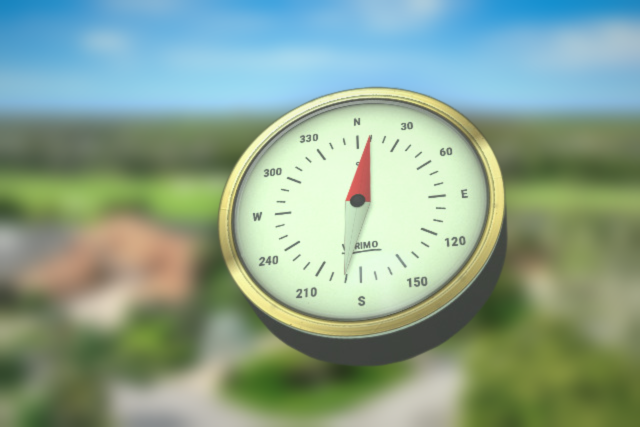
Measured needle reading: 10,°
